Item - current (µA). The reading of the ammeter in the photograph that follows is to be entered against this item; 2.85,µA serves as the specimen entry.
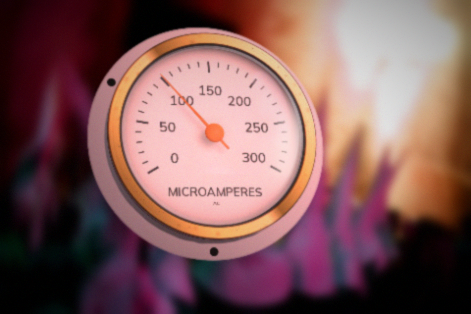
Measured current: 100,µA
